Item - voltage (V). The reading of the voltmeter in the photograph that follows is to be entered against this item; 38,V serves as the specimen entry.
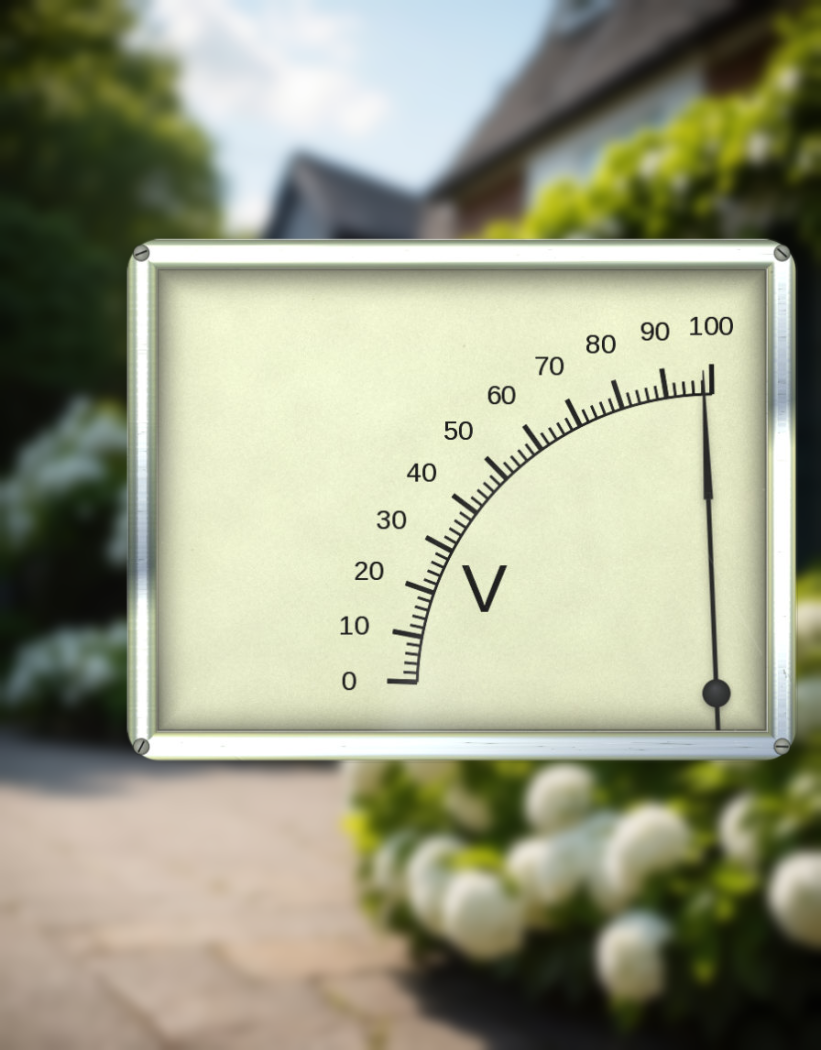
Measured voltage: 98,V
